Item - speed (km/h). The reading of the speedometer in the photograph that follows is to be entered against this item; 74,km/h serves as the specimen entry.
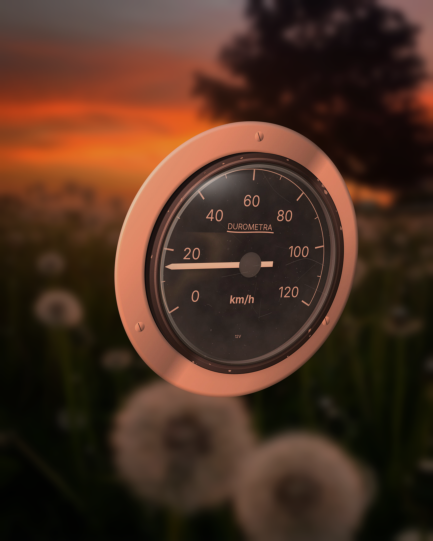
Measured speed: 15,km/h
